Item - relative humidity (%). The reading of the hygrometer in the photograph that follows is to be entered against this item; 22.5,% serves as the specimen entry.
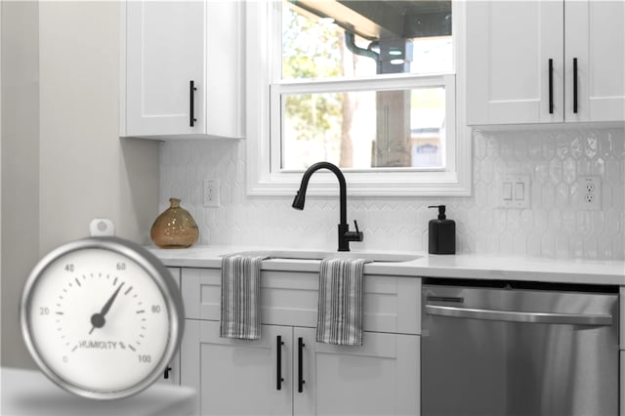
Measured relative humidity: 64,%
